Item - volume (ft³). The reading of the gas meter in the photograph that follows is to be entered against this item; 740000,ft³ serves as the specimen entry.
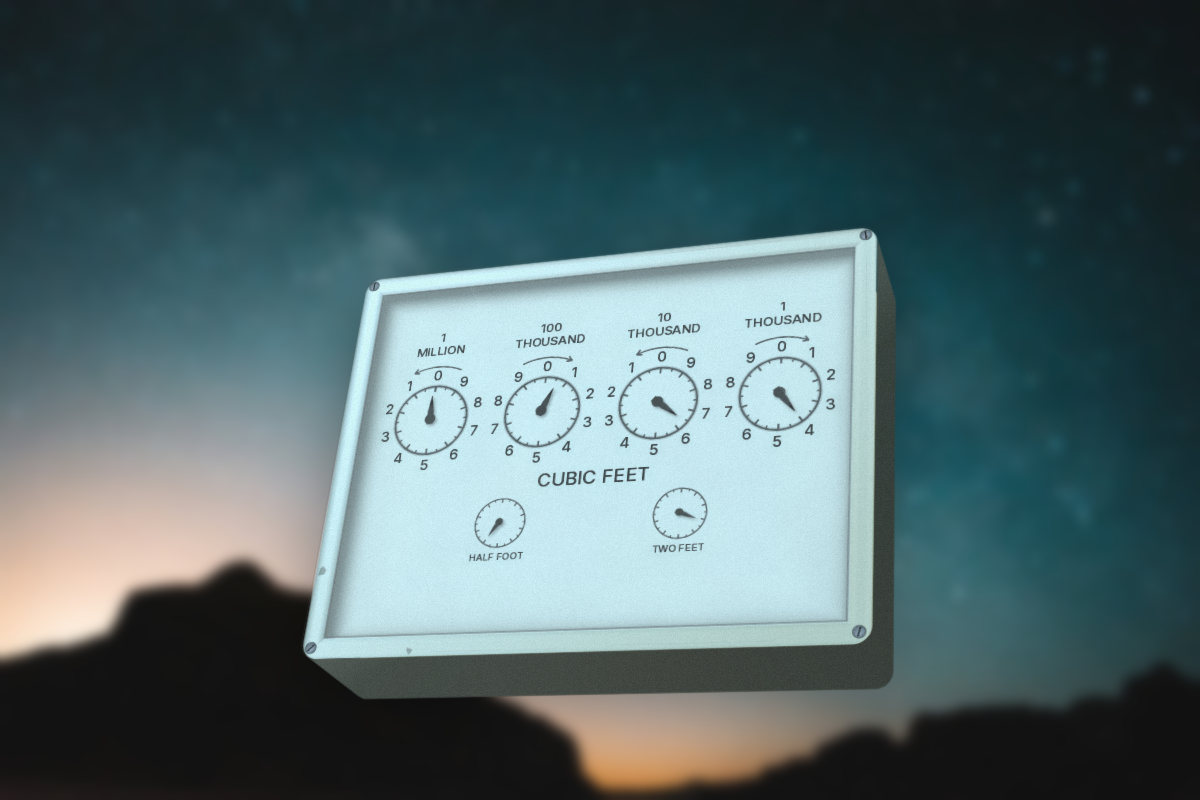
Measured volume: 6400,ft³
